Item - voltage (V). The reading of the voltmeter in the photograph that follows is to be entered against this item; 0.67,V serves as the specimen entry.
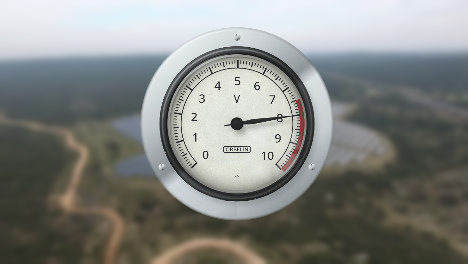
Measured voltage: 8,V
